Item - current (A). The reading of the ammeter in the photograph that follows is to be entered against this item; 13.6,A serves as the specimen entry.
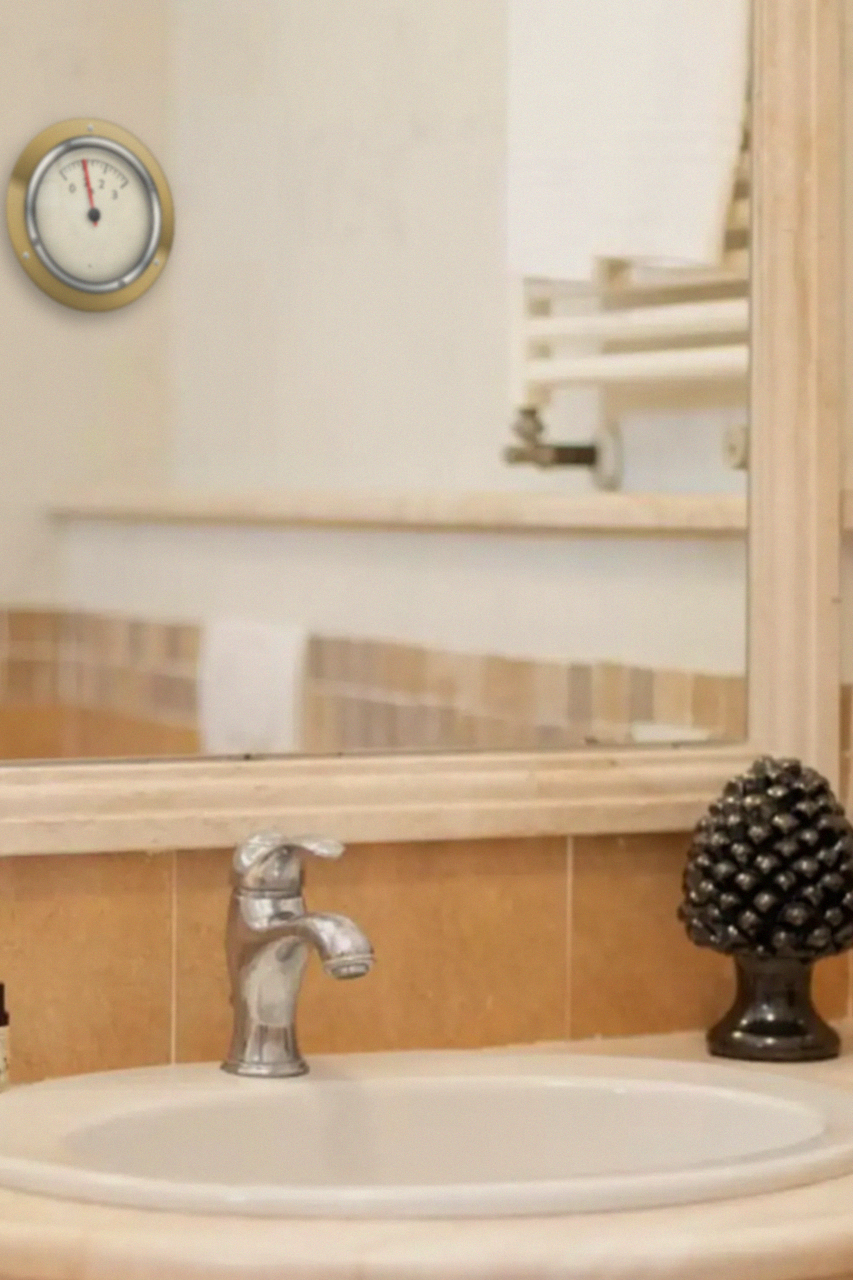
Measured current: 1,A
